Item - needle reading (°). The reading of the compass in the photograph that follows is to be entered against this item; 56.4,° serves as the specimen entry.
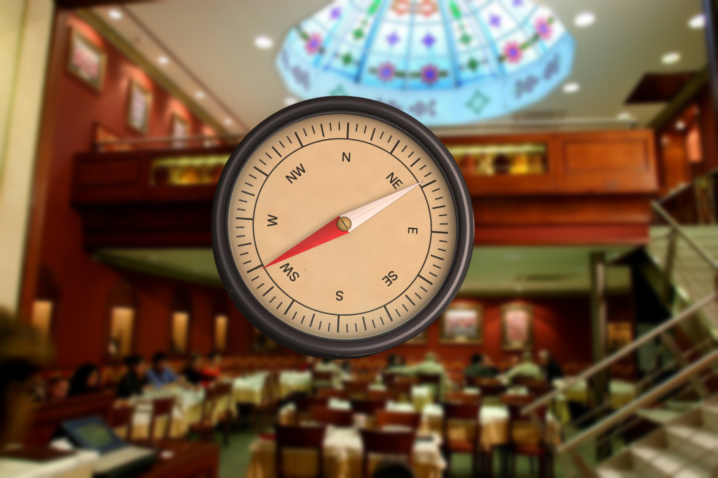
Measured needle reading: 237.5,°
